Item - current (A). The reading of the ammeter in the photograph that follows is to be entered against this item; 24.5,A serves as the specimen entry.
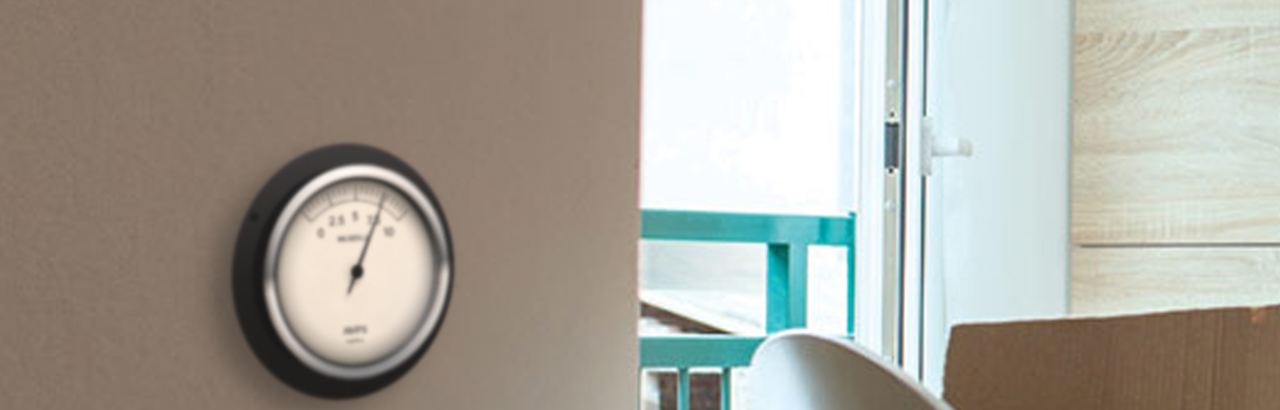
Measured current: 7.5,A
